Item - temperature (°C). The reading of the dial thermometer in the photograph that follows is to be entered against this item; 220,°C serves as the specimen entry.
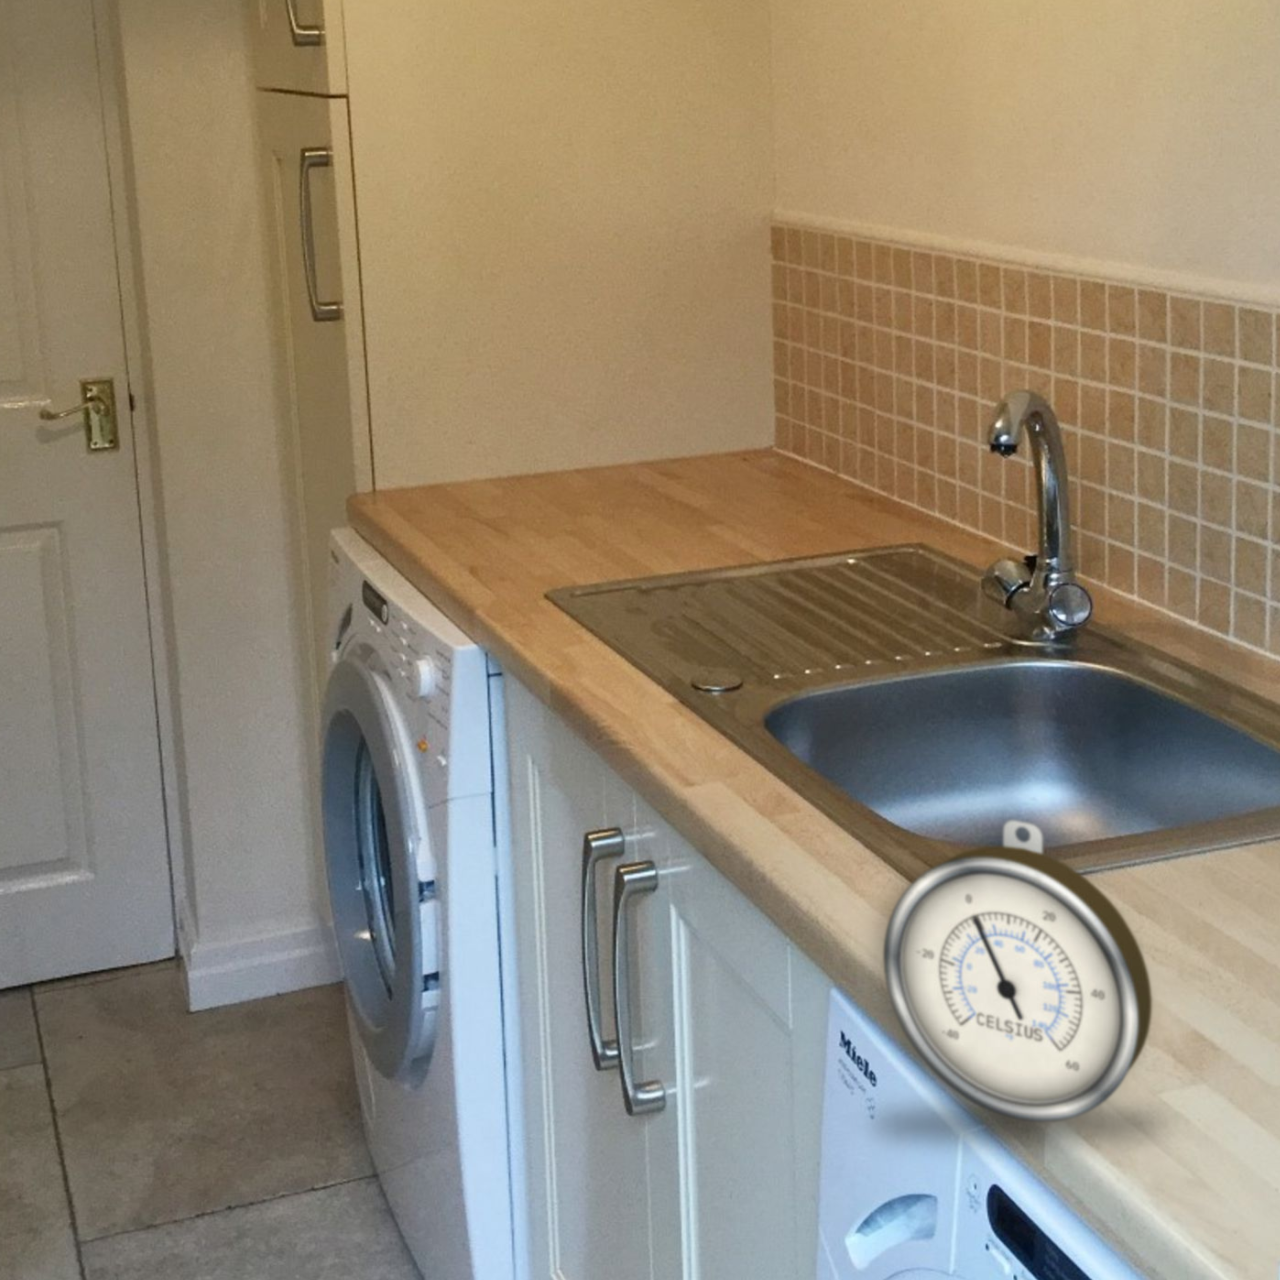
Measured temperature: 0,°C
